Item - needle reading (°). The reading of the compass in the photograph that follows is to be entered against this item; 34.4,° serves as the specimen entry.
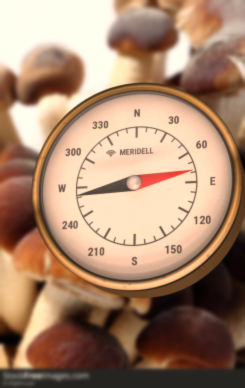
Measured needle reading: 80,°
